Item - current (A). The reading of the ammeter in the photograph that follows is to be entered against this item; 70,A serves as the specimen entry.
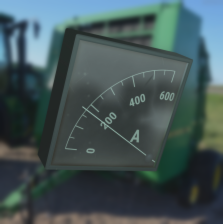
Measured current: 175,A
